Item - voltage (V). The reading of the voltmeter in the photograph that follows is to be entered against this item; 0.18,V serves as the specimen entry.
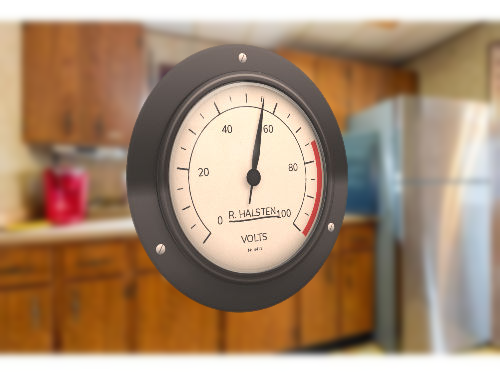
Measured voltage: 55,V
